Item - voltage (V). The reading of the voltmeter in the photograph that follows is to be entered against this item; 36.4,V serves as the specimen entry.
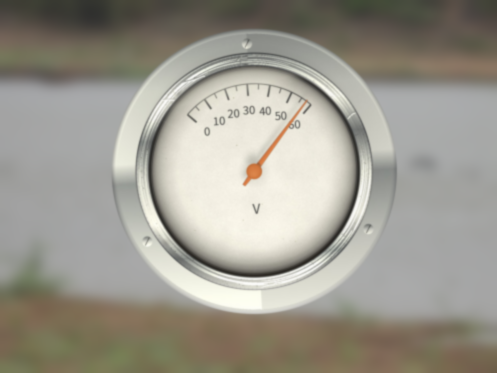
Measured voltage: 57.5,V
